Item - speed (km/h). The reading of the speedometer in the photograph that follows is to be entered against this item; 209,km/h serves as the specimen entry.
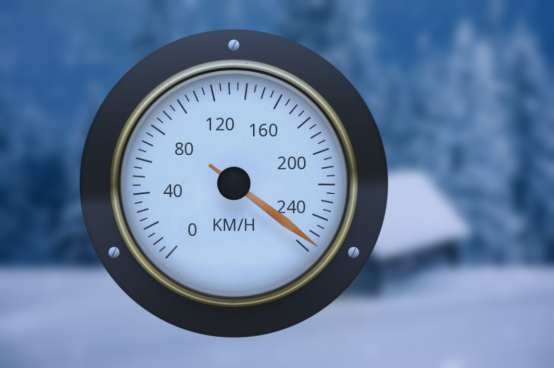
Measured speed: 255,km/h
